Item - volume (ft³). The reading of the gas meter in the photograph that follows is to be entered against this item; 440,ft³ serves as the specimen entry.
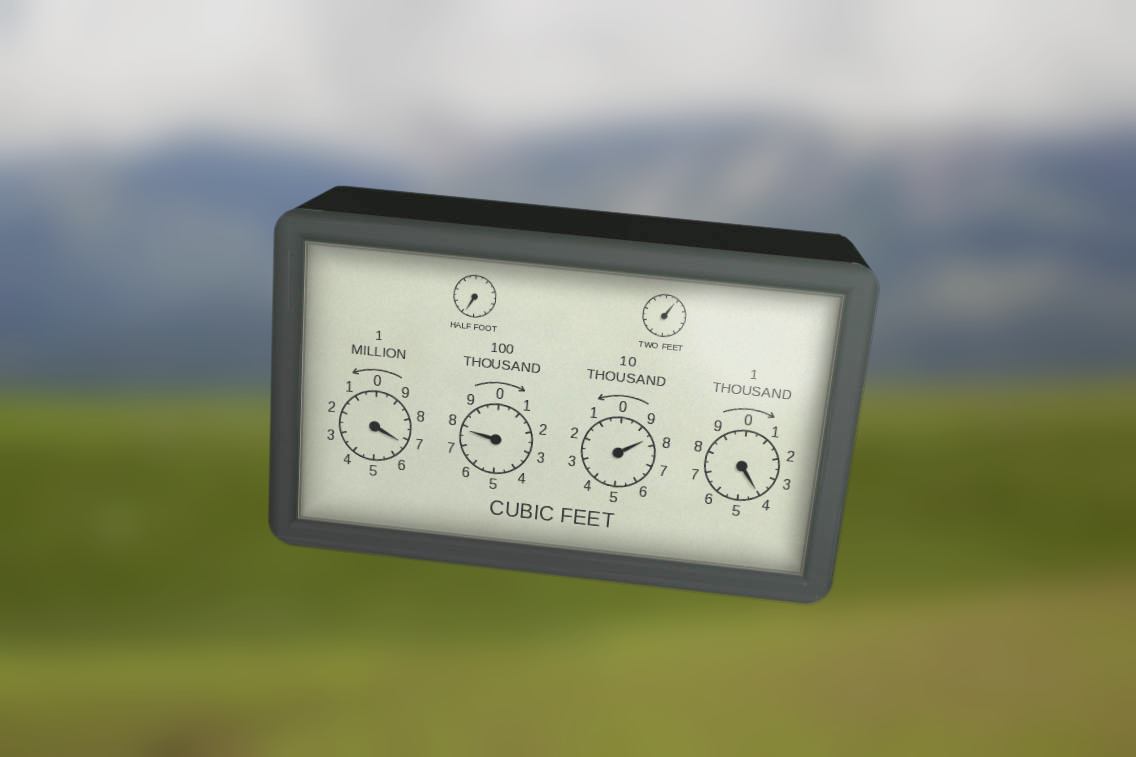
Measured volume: 678400,ft³
